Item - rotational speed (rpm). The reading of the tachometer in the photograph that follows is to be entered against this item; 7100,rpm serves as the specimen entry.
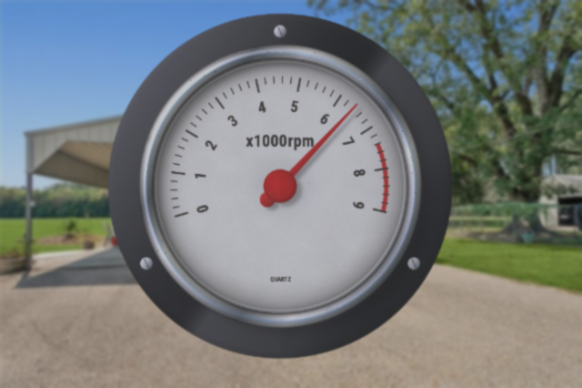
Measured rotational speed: 6400,rpm
